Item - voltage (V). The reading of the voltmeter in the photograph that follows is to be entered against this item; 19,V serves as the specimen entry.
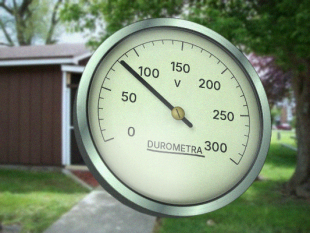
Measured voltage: 80,V
